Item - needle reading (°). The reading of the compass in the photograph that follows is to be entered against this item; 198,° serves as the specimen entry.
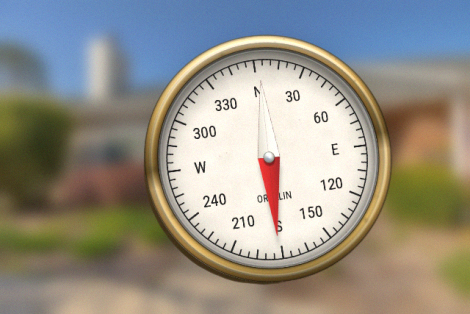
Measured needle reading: 182.5,°
